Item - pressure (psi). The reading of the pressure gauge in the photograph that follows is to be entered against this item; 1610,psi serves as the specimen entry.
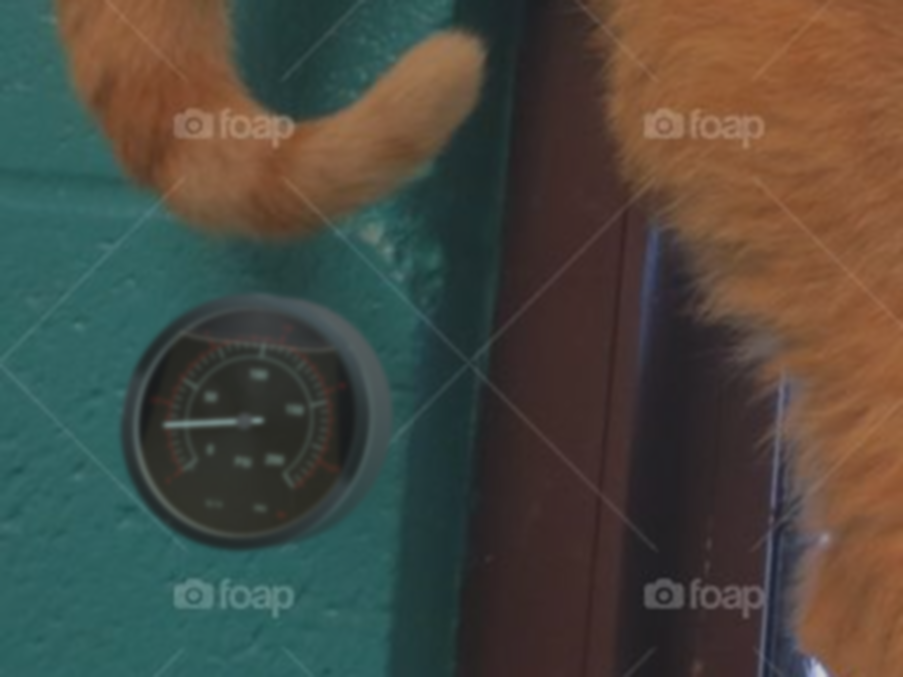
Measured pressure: 25,psi
